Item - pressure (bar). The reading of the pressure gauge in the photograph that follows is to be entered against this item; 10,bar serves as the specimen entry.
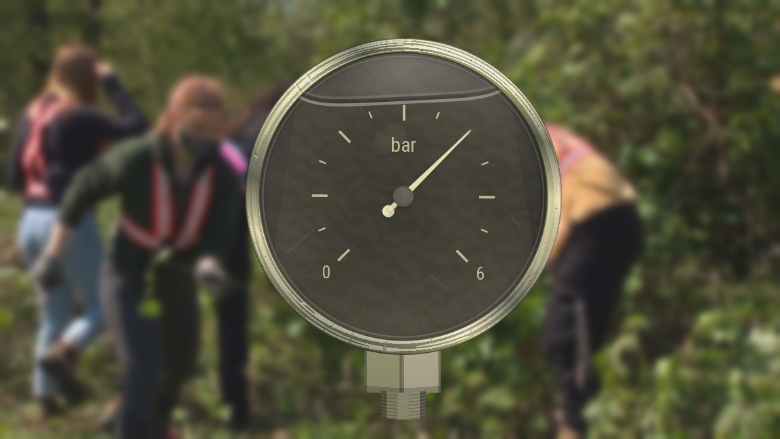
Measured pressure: 4,bar
